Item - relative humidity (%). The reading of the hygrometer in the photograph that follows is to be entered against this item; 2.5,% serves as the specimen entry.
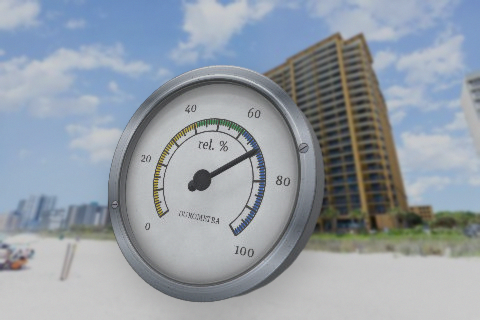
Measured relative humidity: 70,%
